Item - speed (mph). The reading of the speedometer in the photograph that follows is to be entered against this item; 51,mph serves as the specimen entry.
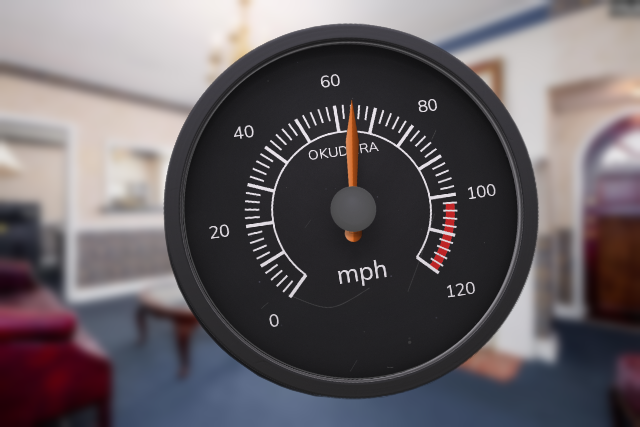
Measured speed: 64,mph
